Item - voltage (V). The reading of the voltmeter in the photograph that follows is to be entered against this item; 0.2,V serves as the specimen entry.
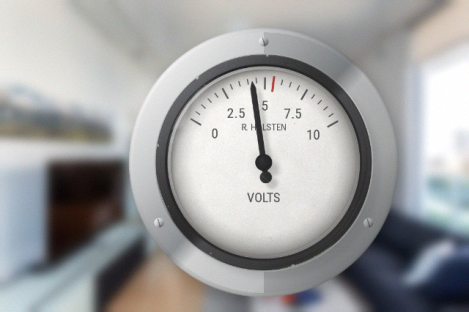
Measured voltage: 4.25,V
